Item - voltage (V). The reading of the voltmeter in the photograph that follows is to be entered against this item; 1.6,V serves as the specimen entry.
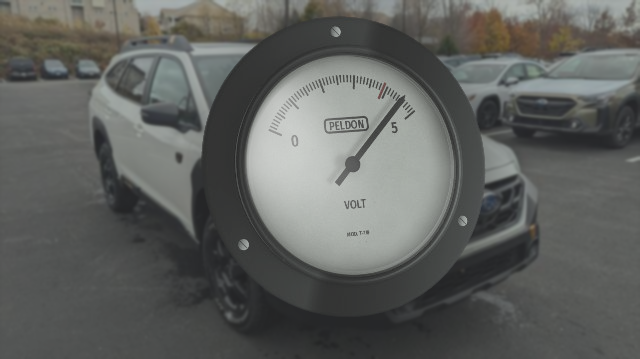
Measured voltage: 4.5,V
